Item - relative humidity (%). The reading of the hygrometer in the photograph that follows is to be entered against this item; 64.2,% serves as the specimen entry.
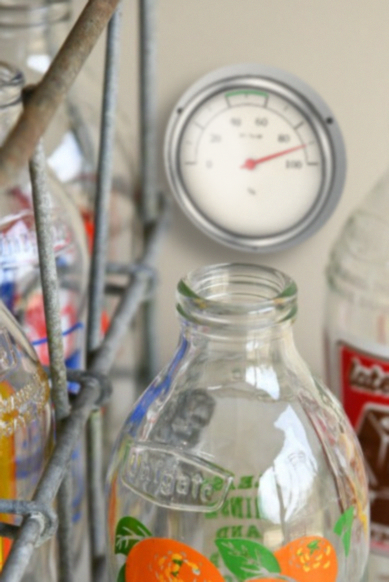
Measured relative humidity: 90,%
